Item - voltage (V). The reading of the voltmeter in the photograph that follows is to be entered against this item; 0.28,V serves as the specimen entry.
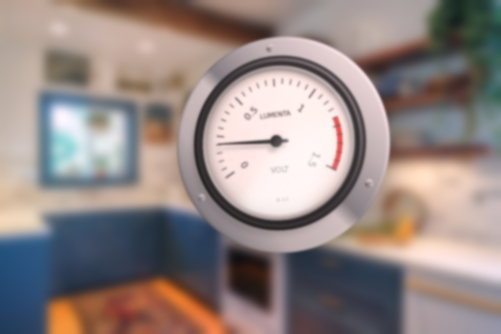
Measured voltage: 0.2,V
